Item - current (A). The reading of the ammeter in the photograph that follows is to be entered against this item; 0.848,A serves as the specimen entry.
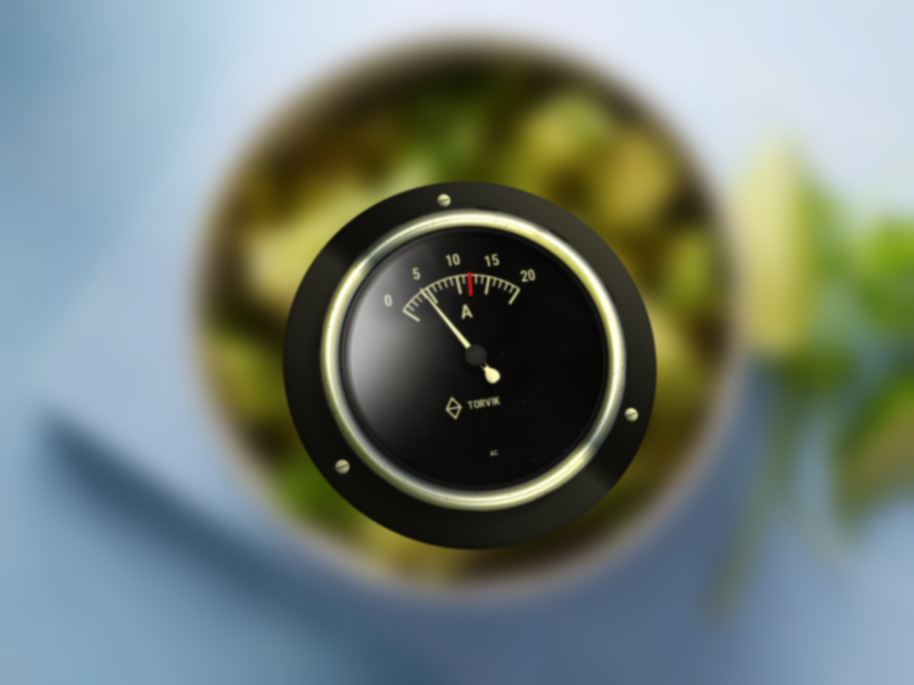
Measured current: 4,A
